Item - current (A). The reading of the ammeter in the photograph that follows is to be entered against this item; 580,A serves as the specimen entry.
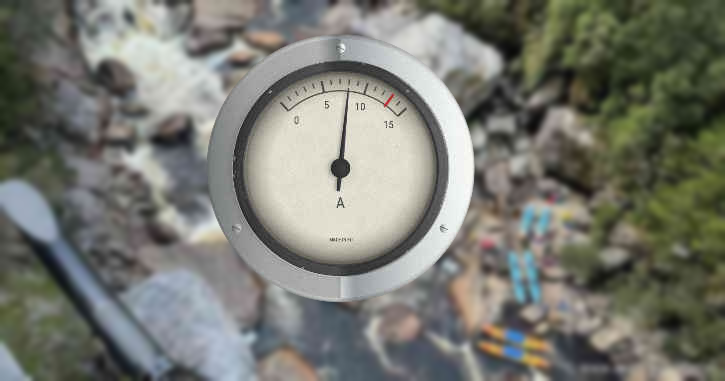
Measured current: 8,A
